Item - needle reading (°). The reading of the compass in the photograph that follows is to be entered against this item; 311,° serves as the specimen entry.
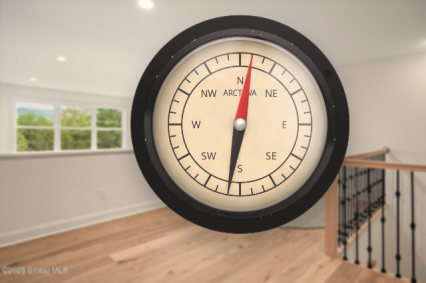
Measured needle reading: 10,°
